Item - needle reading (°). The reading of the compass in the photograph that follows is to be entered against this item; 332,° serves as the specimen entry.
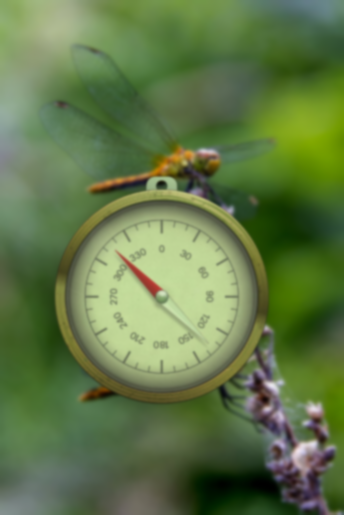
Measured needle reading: 315,°
